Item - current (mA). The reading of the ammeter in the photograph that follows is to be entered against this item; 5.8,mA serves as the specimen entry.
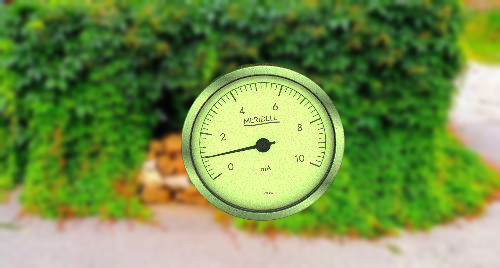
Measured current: 1,mA
